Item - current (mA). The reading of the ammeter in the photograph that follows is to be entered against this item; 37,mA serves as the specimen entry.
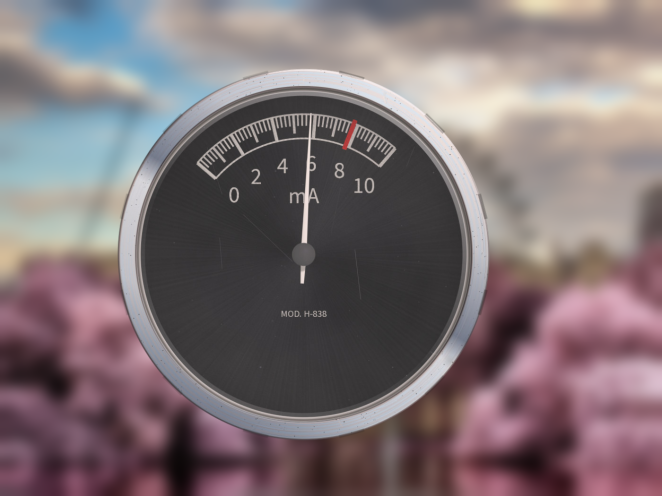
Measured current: 5.8,mA
